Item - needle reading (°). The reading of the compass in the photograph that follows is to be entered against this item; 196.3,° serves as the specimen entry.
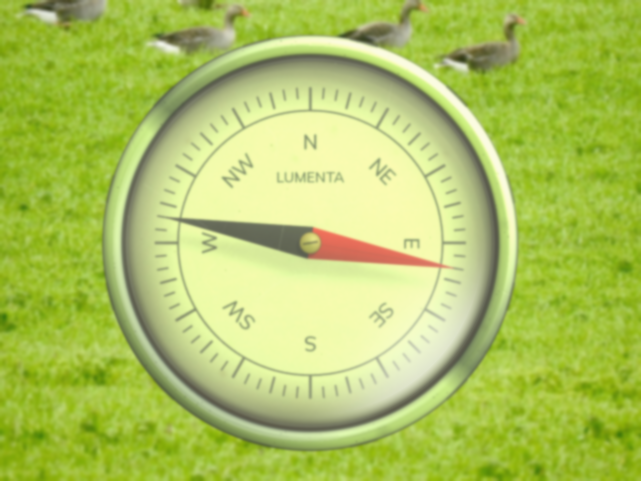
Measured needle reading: 100,°
